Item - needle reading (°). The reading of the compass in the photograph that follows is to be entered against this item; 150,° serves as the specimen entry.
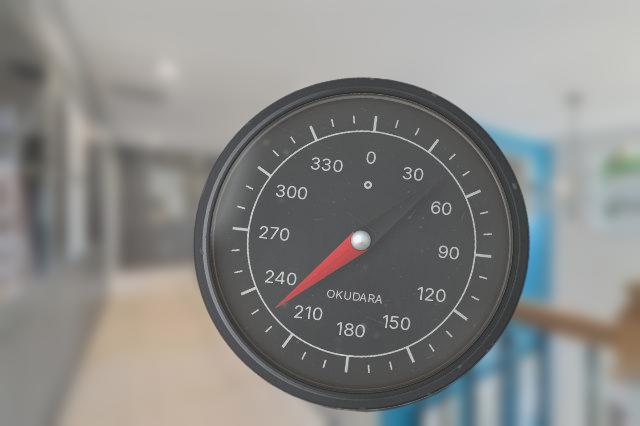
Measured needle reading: 225,°
